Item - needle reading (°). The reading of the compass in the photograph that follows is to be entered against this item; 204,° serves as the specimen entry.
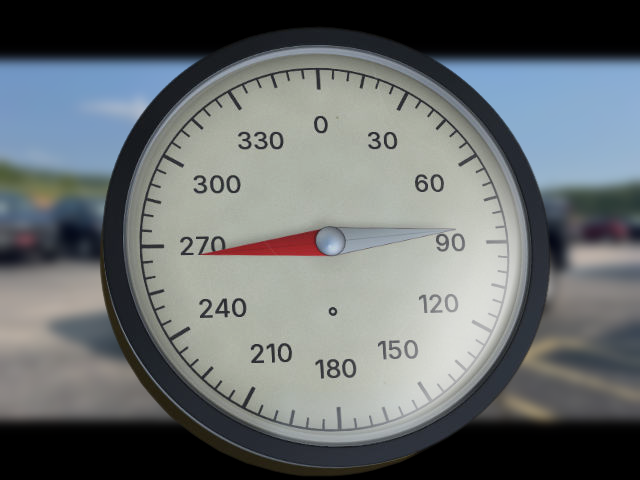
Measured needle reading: 265,°
